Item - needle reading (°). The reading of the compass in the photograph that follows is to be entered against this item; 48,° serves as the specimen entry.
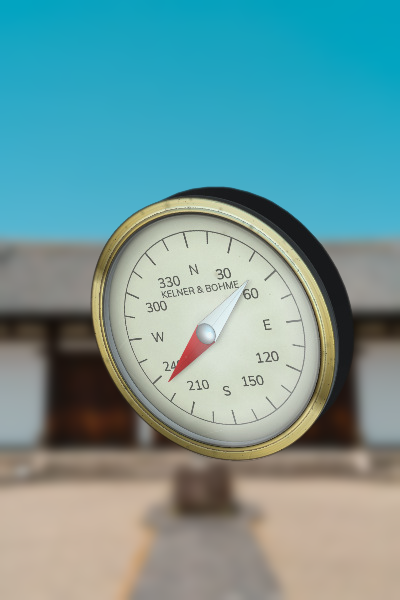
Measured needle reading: 232.5,°
